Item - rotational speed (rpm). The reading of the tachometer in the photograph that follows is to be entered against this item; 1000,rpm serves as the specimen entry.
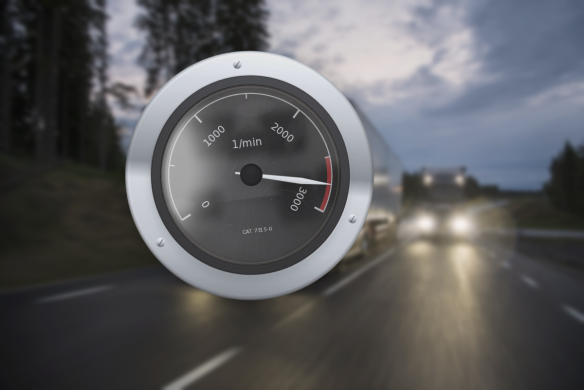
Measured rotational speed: 2750,rpm
